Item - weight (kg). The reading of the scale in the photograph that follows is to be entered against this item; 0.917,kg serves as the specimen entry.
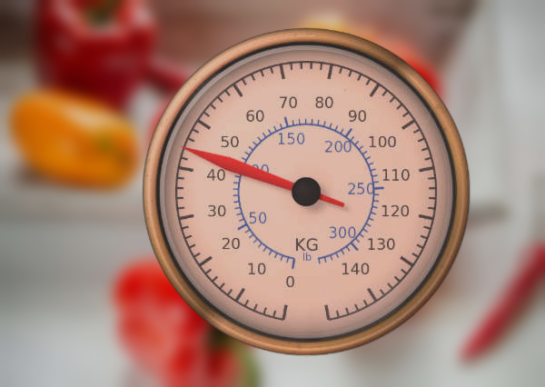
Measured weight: 44,kg
